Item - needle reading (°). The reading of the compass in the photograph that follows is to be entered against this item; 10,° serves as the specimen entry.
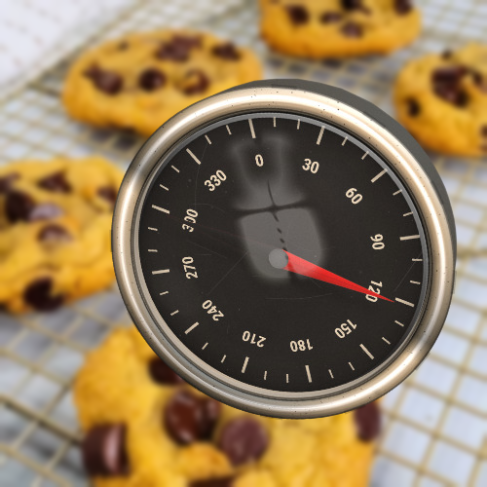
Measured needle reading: 120,°
